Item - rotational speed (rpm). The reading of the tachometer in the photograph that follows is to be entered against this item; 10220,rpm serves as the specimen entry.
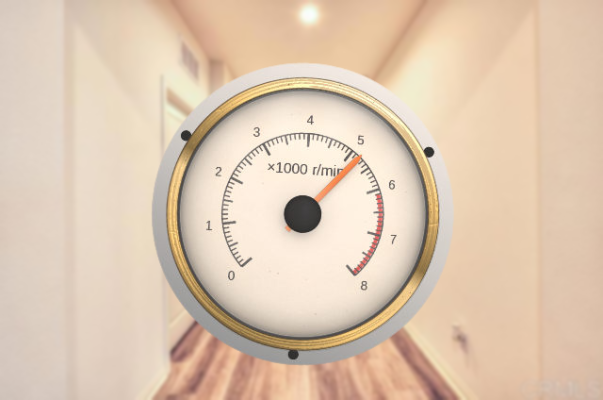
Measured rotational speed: 5200,rpm
